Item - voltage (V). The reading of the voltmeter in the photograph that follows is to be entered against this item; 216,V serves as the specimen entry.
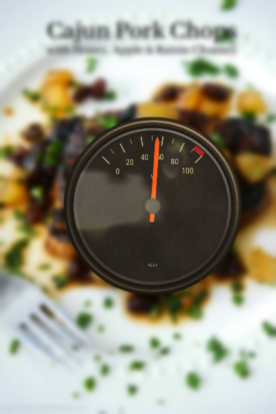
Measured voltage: 55,V
